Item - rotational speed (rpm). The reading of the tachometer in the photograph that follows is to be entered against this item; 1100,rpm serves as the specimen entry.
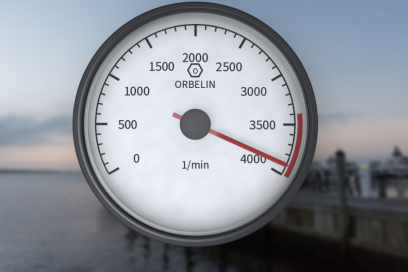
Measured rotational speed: 3900,rpm
